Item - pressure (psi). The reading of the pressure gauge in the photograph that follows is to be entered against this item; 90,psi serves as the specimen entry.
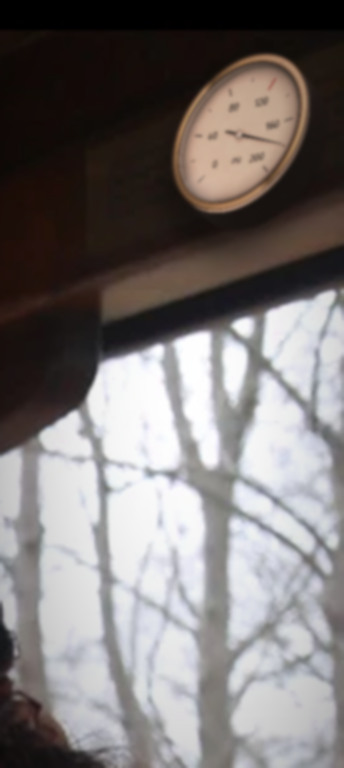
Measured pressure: 180,psi
